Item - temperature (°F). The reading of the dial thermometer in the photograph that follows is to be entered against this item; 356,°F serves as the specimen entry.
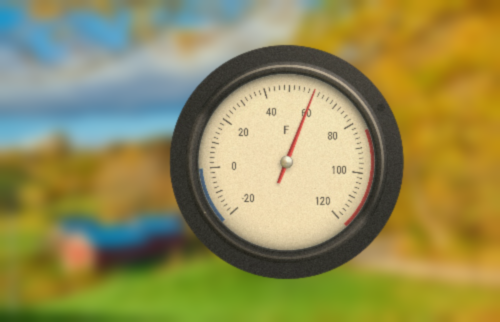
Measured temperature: 60,°F
